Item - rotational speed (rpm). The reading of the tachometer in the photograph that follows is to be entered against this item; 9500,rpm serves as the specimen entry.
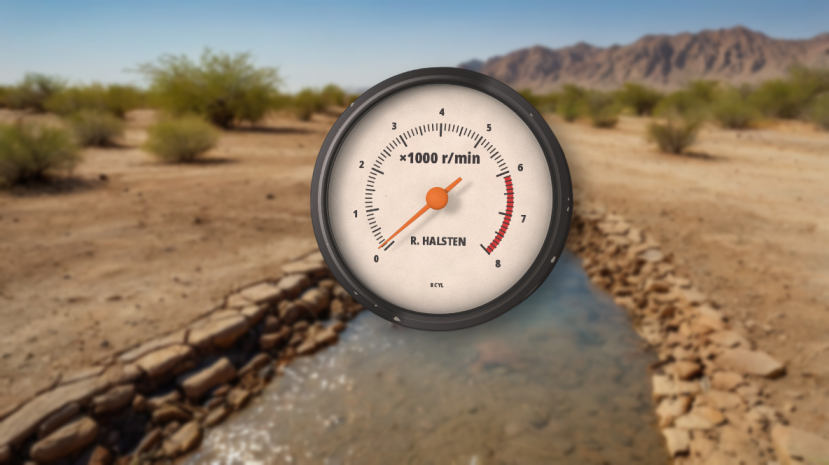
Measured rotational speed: 100,rpm
